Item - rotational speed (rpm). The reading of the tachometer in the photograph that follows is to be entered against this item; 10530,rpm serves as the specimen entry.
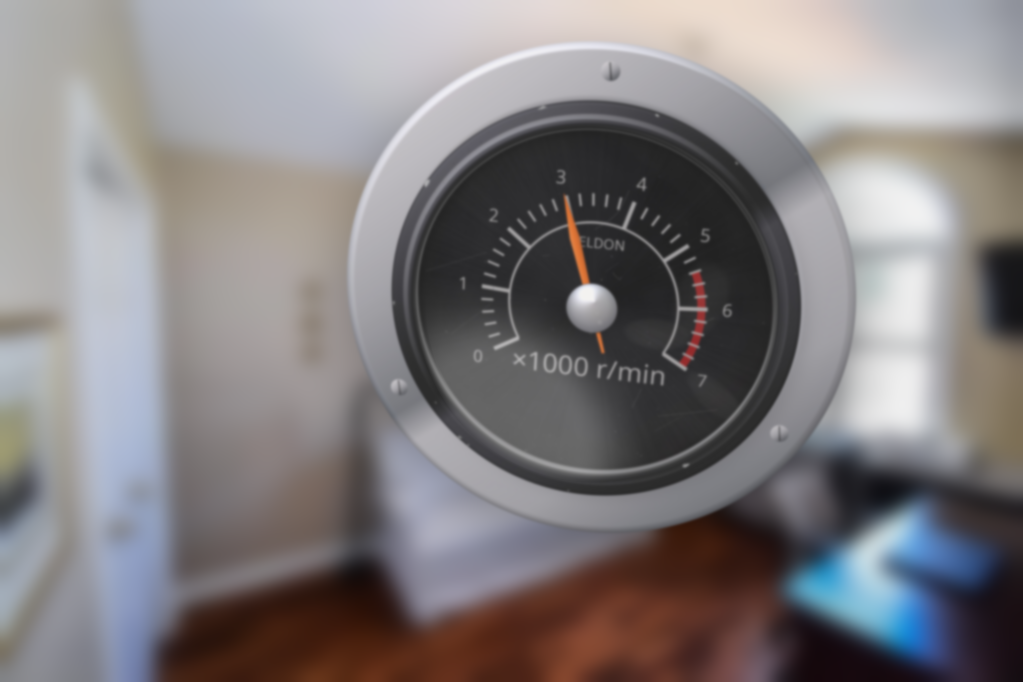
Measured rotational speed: 3000,rpm
